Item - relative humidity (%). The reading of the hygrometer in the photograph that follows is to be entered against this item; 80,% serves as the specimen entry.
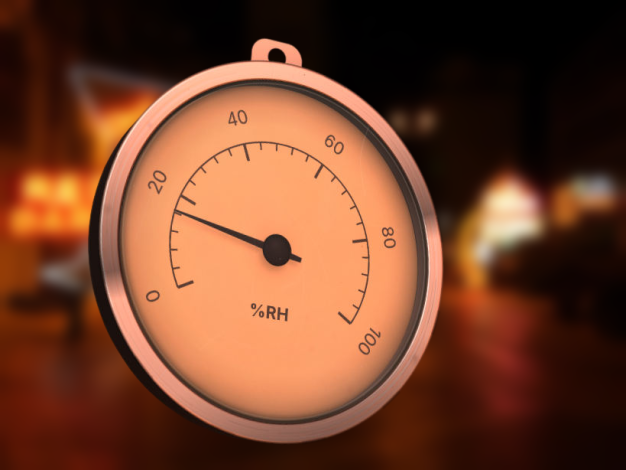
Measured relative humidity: 16,%
